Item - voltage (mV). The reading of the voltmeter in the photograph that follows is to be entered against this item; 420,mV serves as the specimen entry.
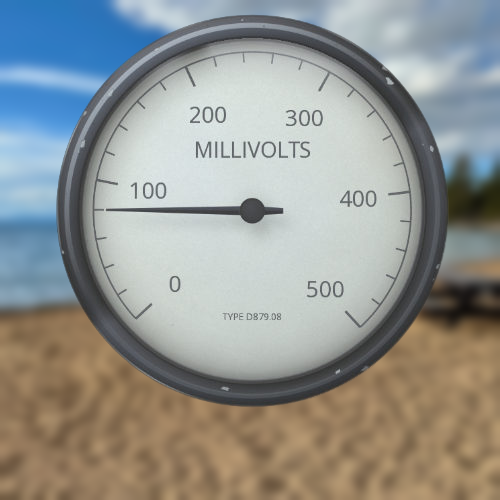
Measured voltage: 80,mV
